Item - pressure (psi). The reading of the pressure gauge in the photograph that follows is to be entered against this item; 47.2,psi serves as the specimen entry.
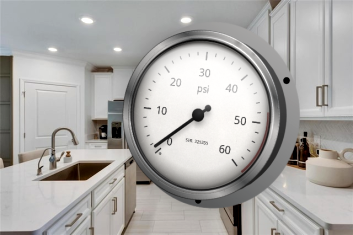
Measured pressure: 1,psi
